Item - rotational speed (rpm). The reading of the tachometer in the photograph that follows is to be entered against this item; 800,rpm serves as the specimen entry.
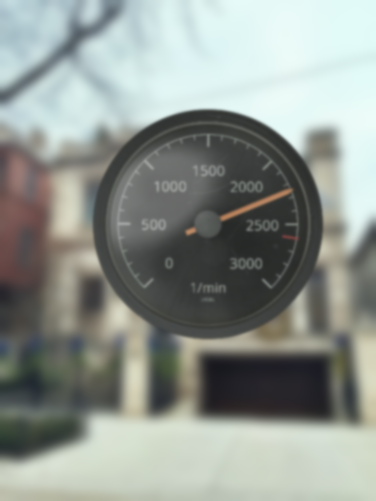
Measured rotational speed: 2250,rpm
